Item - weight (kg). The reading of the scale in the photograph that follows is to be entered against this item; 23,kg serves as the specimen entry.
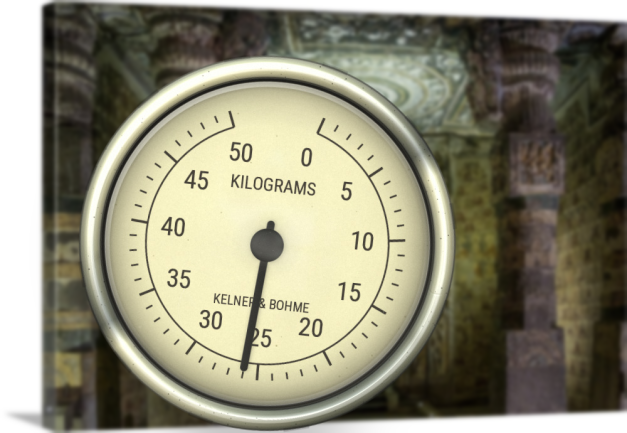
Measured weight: 26,kg
